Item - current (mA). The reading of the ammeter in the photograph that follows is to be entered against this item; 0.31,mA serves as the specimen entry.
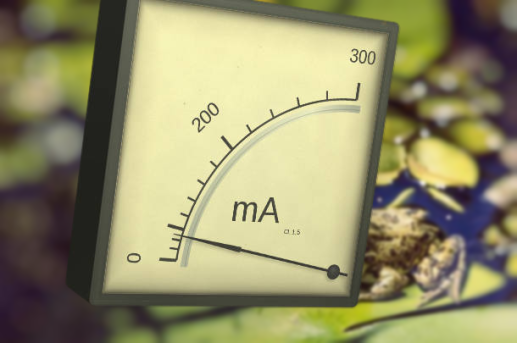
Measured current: 90,mA
